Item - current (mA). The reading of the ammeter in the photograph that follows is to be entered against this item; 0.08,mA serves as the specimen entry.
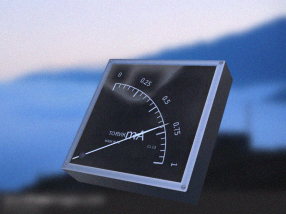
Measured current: 0.7,mA
